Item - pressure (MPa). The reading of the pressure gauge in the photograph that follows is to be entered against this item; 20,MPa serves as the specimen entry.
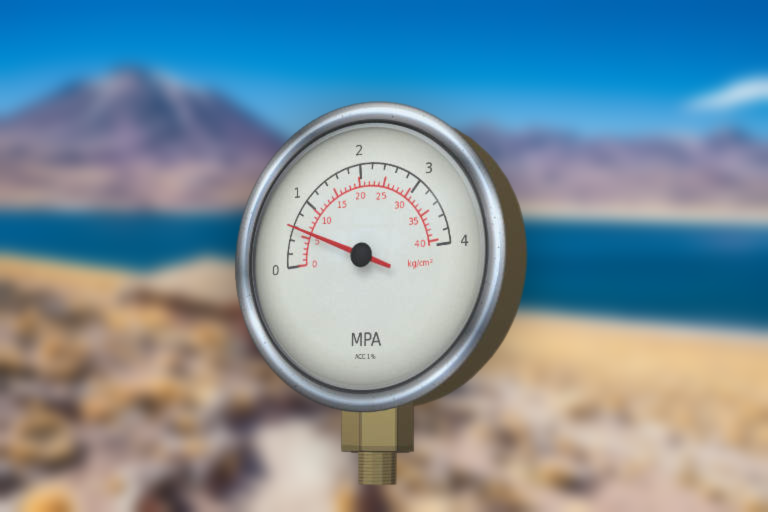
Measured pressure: 0.6,MPa
